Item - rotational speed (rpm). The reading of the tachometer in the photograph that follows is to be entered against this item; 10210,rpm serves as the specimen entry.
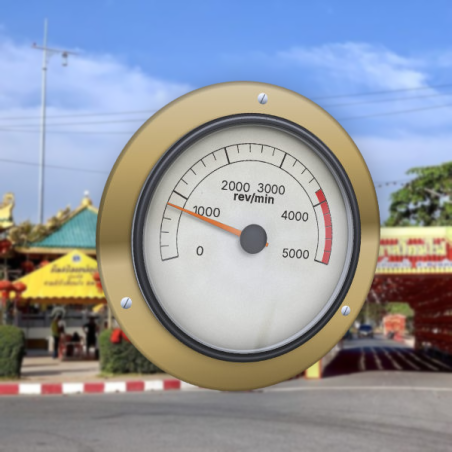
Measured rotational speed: 800,rpm
